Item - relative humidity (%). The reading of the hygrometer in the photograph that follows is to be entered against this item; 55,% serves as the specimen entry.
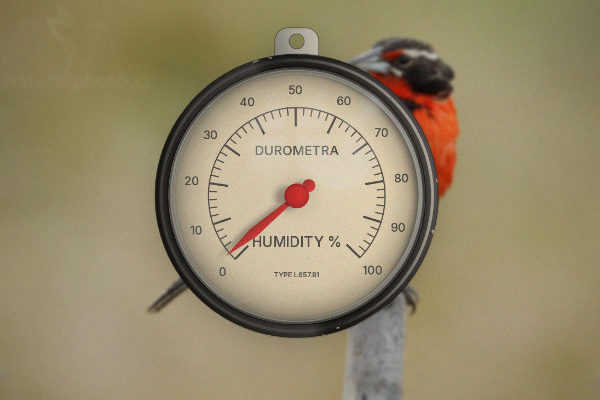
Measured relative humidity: 2,%
